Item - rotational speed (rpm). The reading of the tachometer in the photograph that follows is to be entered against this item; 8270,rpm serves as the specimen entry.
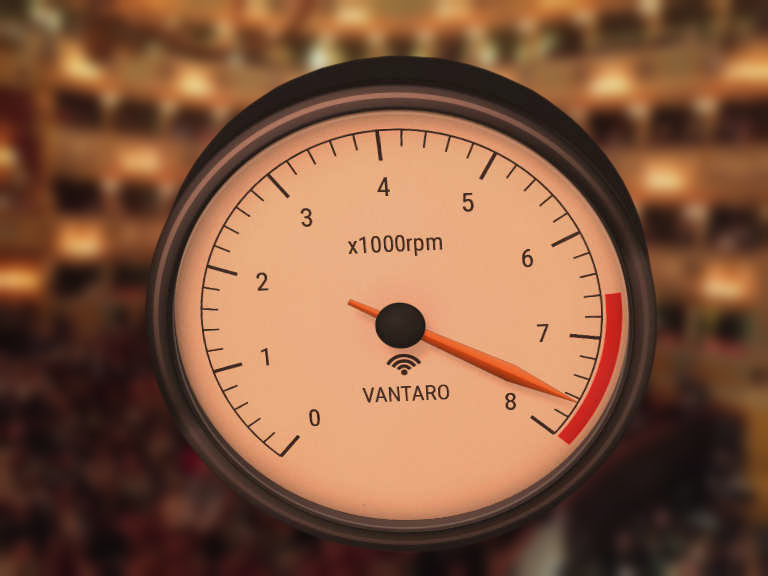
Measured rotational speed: 7600,rpm
